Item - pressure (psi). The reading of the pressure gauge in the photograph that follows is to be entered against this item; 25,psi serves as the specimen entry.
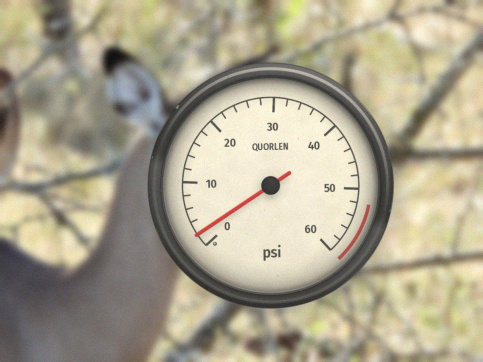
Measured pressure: 2,psi
